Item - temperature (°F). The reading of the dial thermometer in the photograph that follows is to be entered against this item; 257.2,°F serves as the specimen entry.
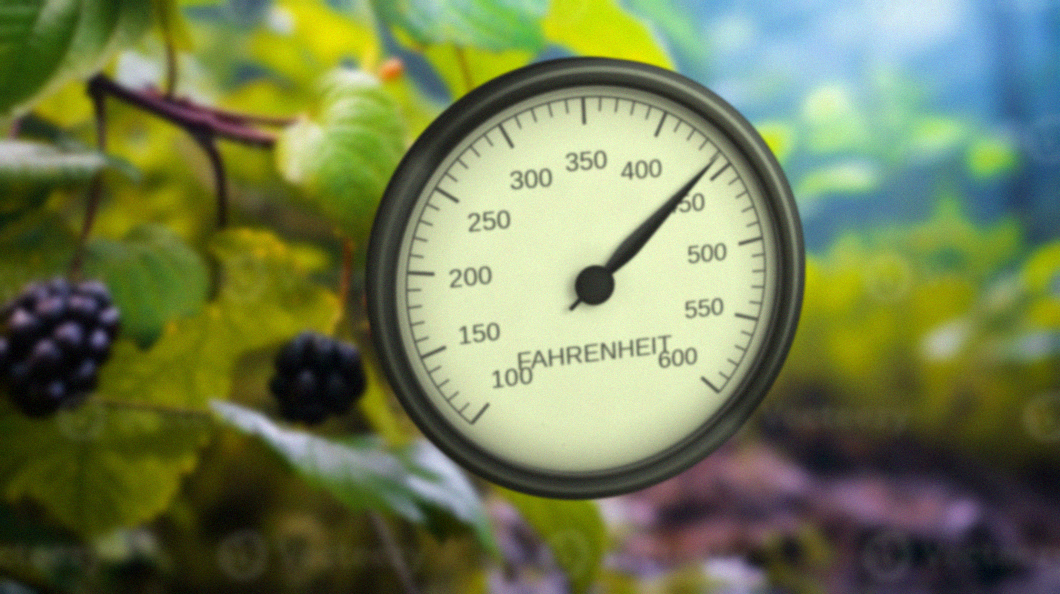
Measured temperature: 440,°F
